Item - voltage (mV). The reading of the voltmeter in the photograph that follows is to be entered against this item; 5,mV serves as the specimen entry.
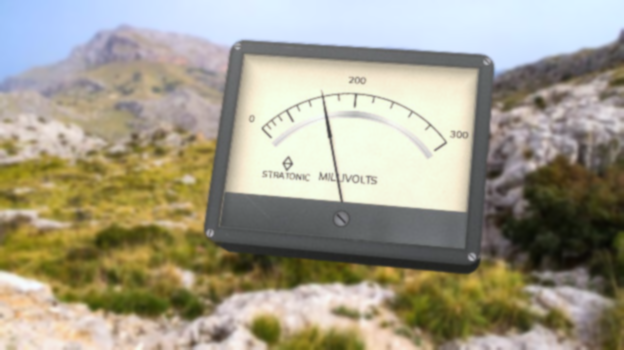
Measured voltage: 160,mV
